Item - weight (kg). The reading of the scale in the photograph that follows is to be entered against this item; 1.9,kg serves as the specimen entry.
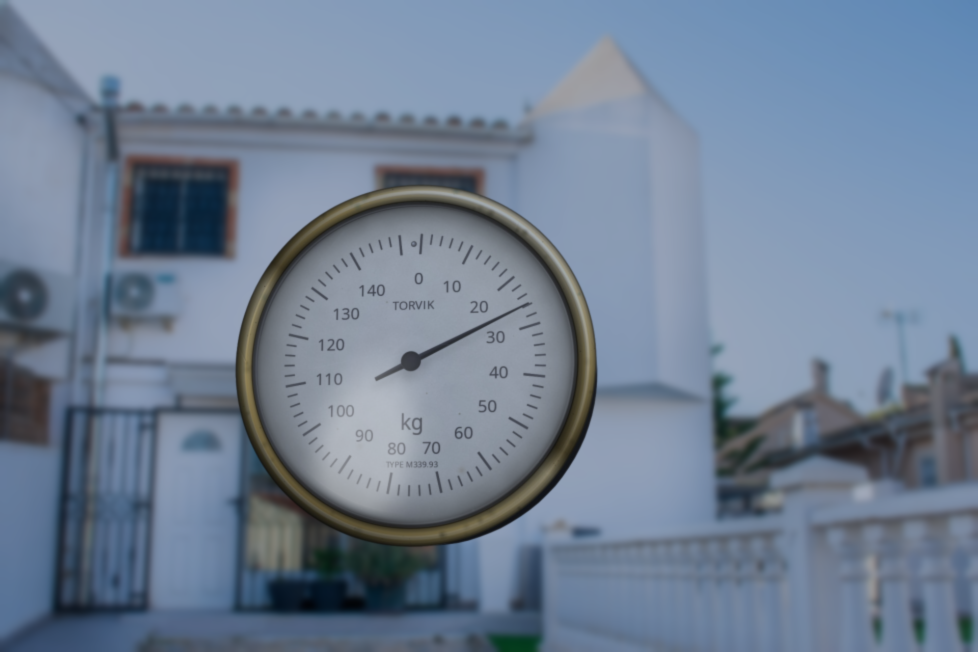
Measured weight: 26,kg
